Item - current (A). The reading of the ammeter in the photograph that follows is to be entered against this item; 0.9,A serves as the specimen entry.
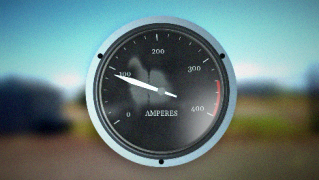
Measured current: 90,A
